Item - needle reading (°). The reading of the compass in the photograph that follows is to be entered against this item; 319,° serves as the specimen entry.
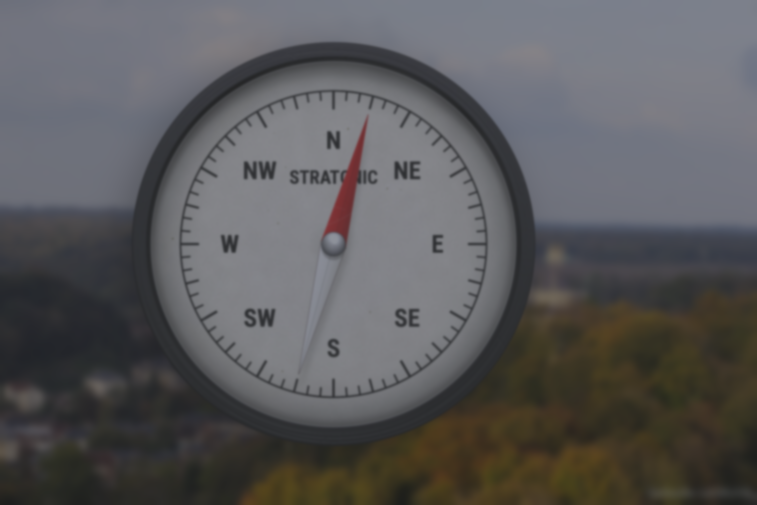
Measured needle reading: 15,°
